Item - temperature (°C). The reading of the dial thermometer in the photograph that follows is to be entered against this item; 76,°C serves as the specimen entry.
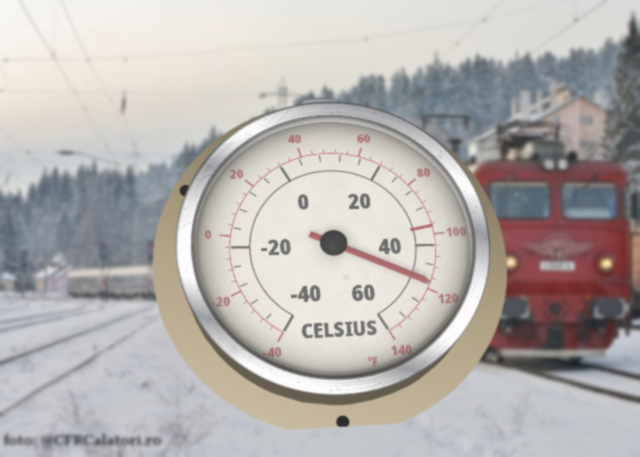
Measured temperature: 48,°C
